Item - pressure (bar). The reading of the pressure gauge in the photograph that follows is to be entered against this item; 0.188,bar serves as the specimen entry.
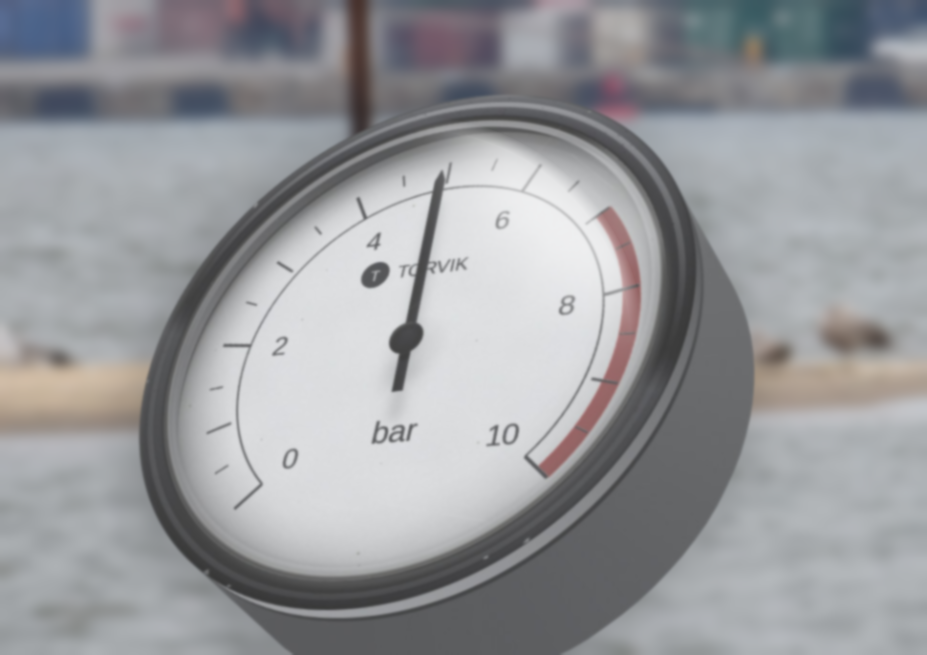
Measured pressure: 5,bar
